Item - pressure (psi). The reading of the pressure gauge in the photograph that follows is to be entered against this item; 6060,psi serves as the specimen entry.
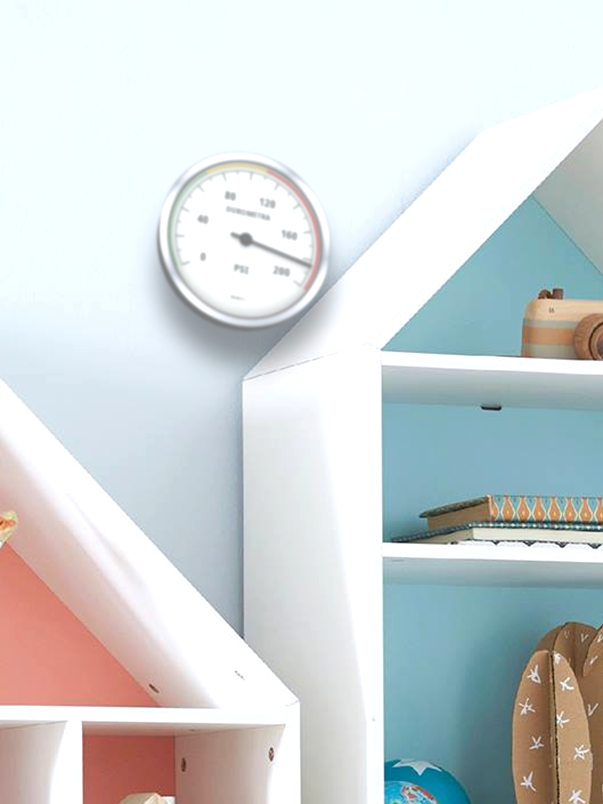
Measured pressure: 185,psi
